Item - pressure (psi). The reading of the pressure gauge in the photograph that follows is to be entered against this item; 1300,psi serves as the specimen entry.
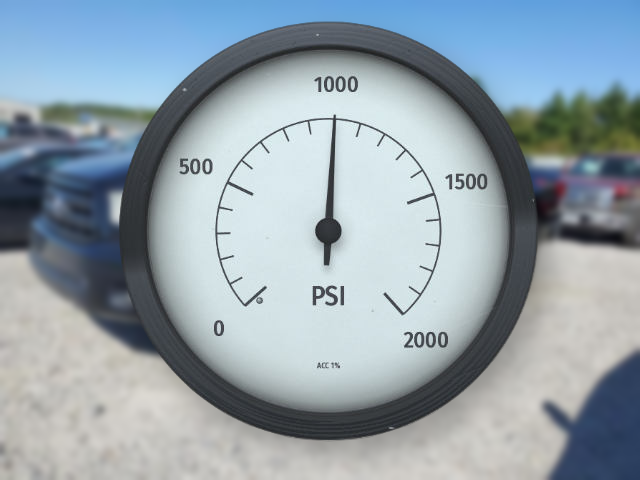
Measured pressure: 1000,psi
